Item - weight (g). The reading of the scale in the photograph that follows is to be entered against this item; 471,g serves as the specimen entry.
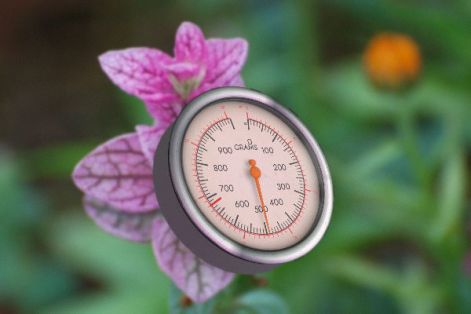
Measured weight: 500,g
